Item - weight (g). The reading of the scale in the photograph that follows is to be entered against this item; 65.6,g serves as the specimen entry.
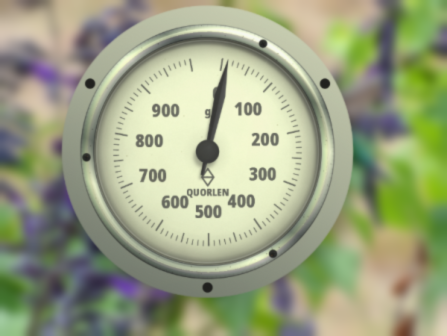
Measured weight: 10,g
